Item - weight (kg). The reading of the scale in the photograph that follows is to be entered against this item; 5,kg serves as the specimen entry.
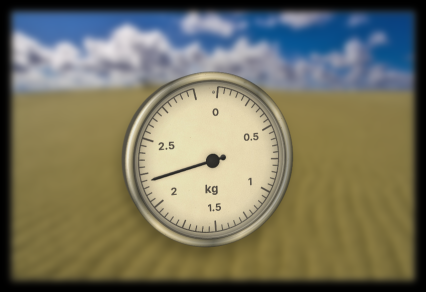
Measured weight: 2.2,kg
